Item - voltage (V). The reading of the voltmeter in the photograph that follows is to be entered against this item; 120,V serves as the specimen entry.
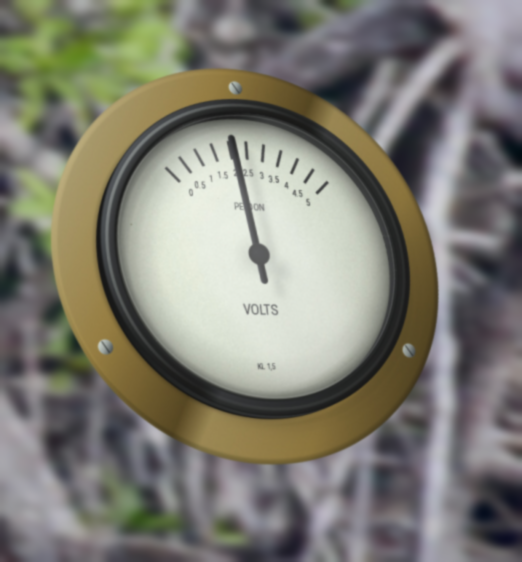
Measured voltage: 2,V
